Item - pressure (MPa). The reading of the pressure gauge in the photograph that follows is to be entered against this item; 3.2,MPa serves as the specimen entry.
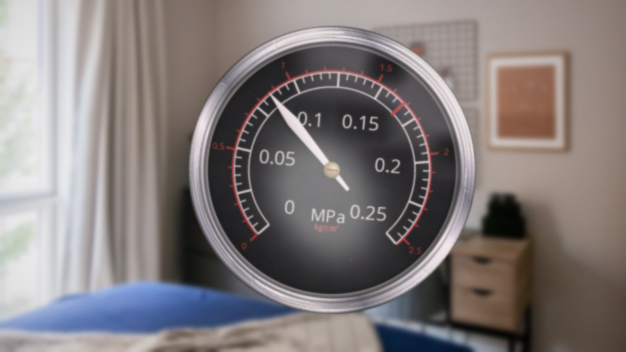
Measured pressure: 0.085,MPa
